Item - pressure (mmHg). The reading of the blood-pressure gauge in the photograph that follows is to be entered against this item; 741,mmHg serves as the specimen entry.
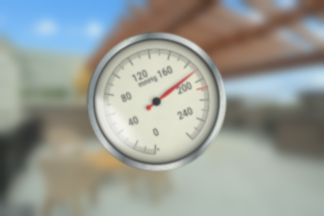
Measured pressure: 190,mmHg
